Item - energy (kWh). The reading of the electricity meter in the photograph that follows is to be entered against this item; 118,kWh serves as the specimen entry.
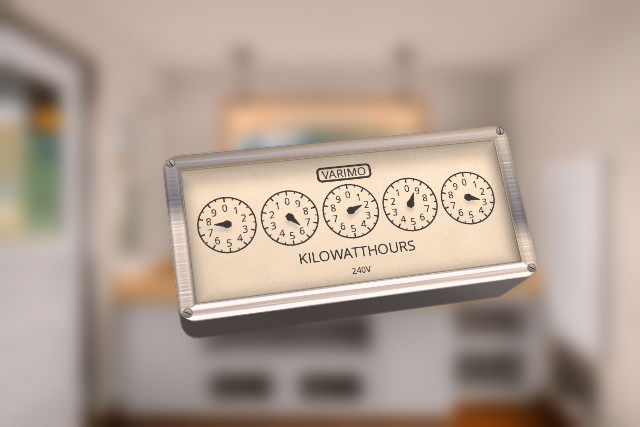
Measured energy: 76193,kWh
